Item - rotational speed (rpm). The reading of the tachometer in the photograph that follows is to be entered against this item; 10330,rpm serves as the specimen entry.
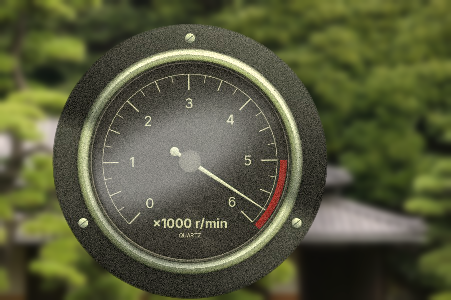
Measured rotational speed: 5750,rpm
